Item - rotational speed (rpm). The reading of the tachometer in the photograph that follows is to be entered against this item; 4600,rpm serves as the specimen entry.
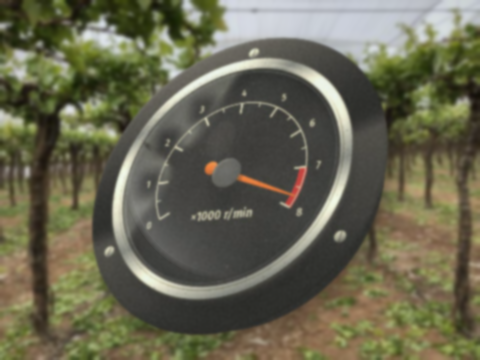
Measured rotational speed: 7750,rpm
